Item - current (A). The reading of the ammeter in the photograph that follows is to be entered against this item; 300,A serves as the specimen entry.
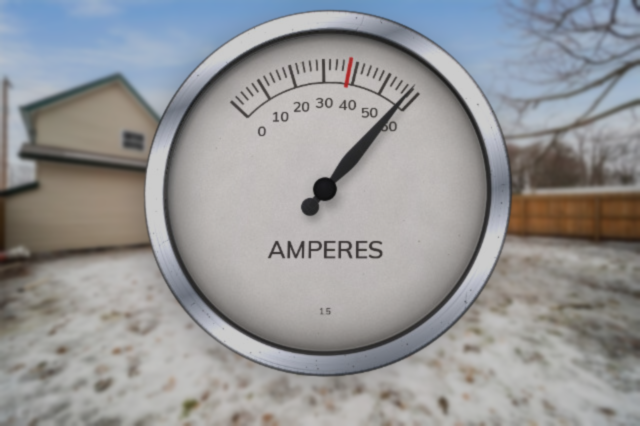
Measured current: 58,A
